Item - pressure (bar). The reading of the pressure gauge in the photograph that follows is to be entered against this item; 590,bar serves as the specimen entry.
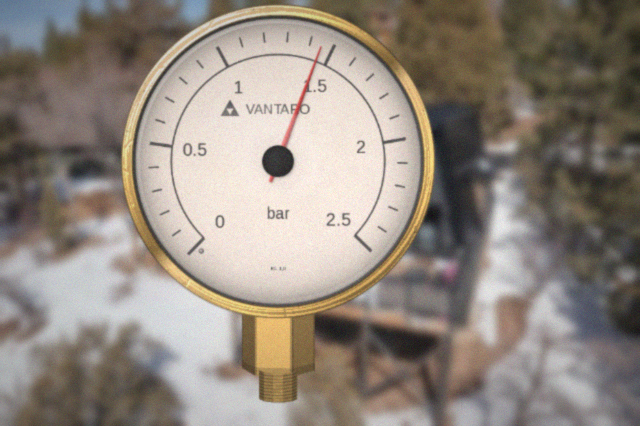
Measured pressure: 1.45,bar
